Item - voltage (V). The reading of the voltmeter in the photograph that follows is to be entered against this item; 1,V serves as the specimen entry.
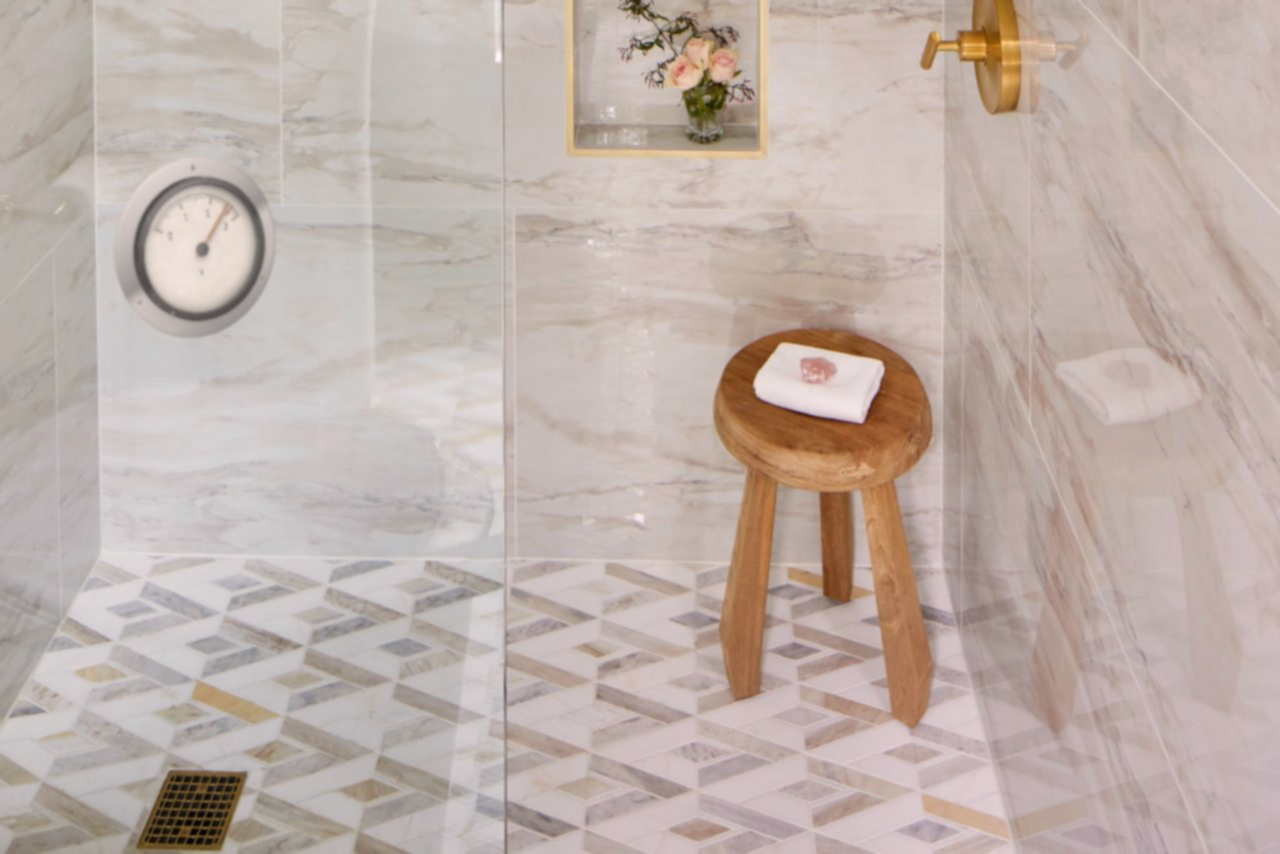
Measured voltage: 2.5,V
